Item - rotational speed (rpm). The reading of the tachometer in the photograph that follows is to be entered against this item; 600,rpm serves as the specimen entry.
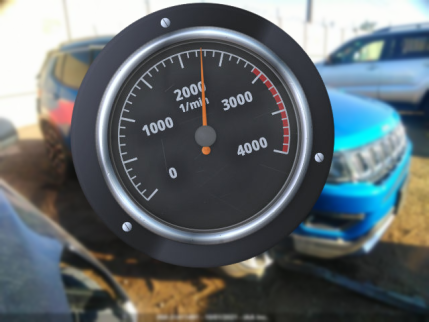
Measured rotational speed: 2250,rpm
